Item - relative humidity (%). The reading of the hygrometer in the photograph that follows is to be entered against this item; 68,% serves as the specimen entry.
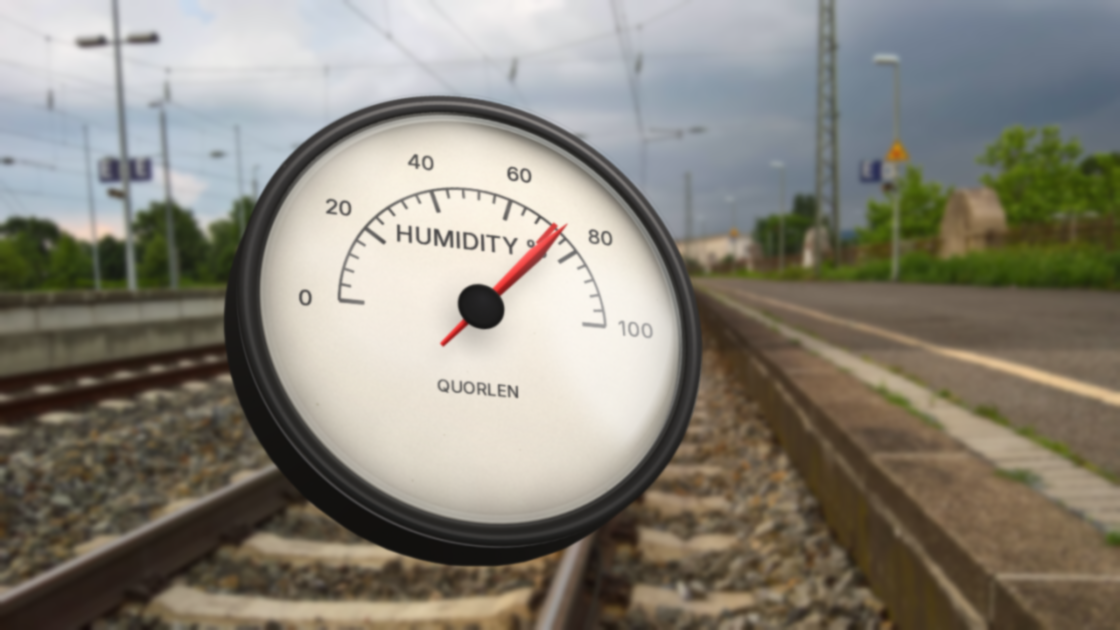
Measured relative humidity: 74,%
